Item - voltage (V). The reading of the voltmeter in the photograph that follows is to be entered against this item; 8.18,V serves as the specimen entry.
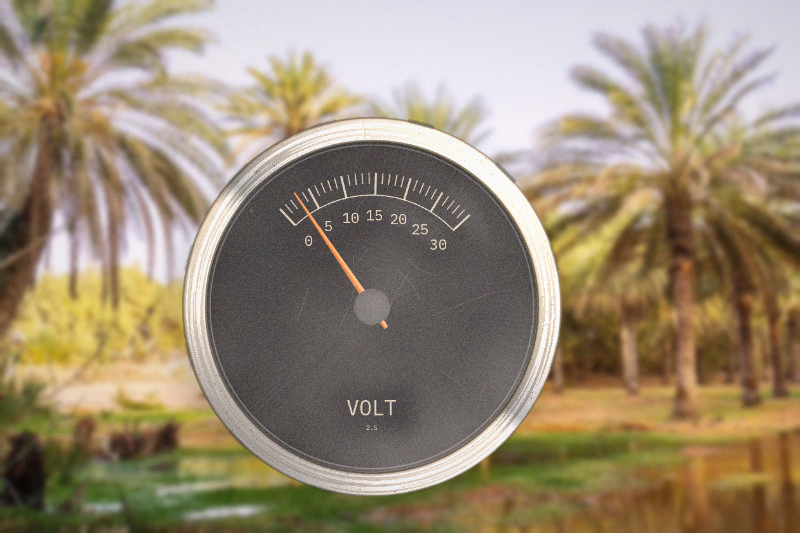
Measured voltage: 3,V
